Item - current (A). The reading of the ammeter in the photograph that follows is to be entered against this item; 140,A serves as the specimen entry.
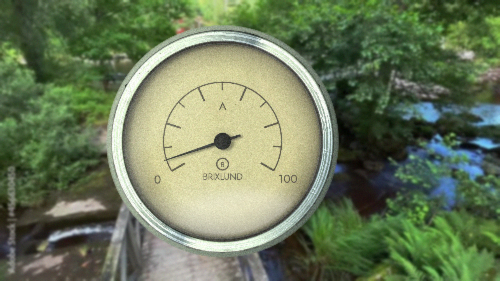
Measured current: 5,A
